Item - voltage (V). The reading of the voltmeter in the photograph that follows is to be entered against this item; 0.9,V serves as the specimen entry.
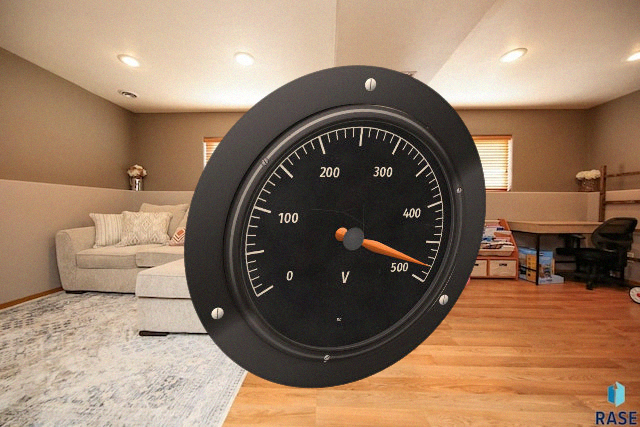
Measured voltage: 480,V
